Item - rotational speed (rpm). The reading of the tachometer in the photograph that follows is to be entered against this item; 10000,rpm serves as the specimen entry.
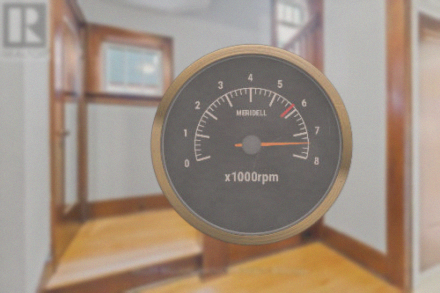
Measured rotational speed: 7400,rpm
